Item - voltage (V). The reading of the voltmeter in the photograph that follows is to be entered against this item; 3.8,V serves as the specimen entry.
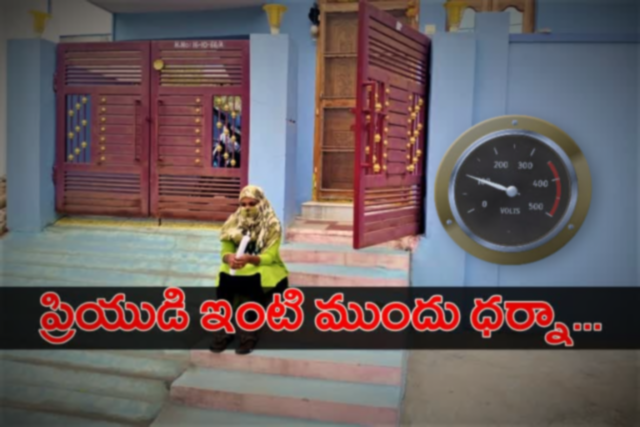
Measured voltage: 100,V
